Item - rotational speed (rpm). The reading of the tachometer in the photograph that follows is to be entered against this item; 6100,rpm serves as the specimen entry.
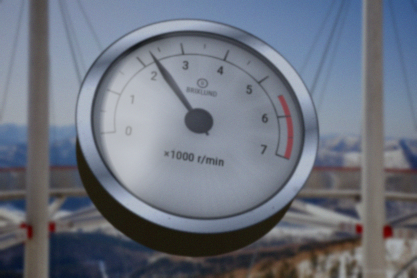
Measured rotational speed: 2250,rpm
